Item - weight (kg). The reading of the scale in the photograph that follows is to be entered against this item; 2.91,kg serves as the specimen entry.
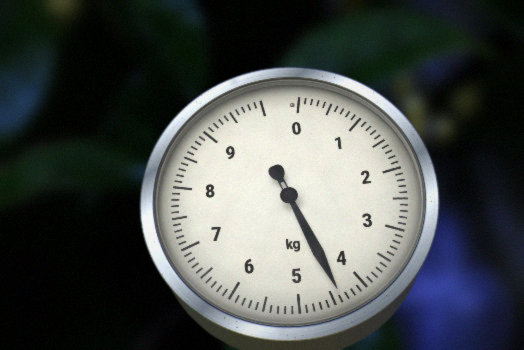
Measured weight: 4.4,kg
